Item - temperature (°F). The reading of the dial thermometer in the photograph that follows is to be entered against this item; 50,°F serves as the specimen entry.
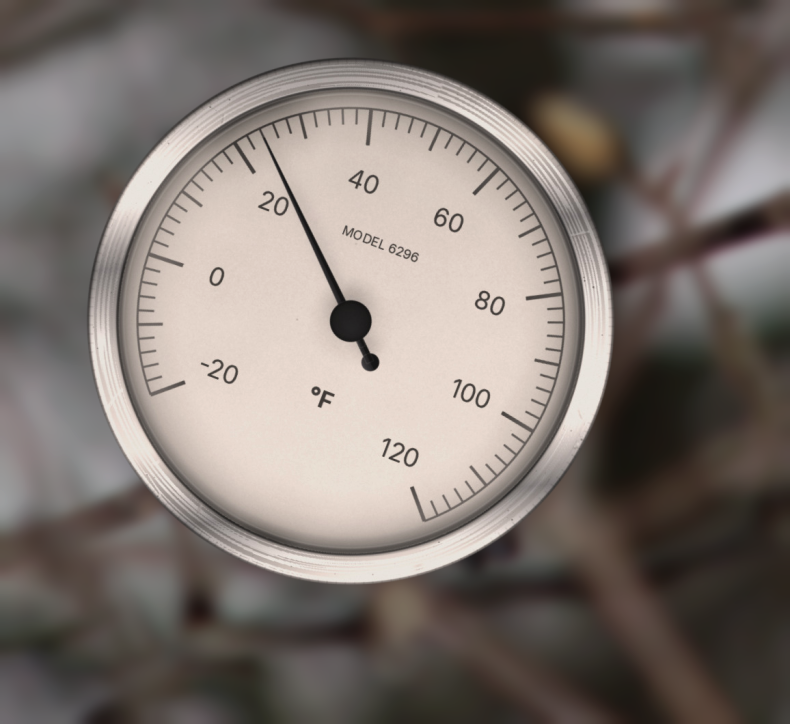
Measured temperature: 24,°F
